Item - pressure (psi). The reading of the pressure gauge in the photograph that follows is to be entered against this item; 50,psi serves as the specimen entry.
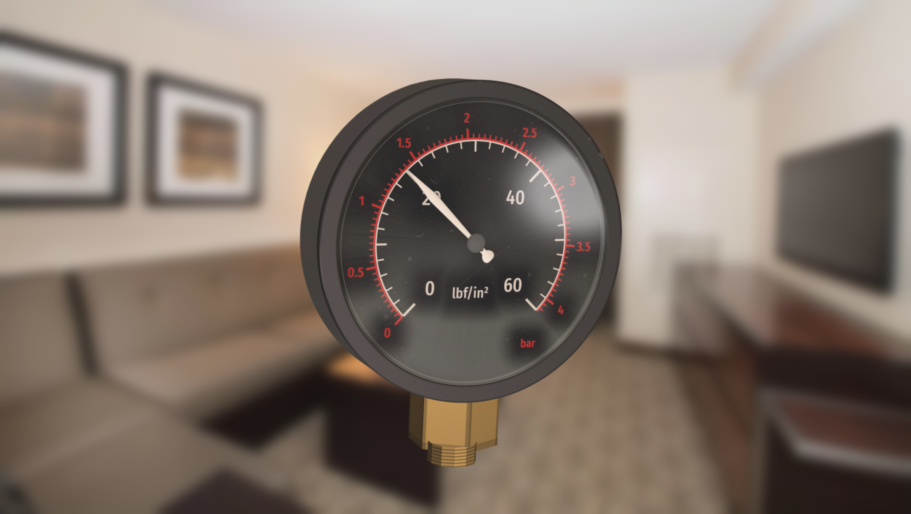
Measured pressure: 20,psi
